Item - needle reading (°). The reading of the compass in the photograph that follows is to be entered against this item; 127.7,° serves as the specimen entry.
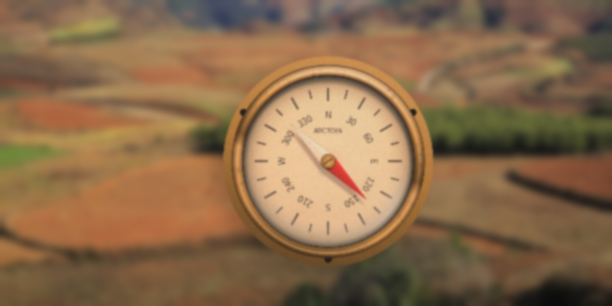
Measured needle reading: 135,°
